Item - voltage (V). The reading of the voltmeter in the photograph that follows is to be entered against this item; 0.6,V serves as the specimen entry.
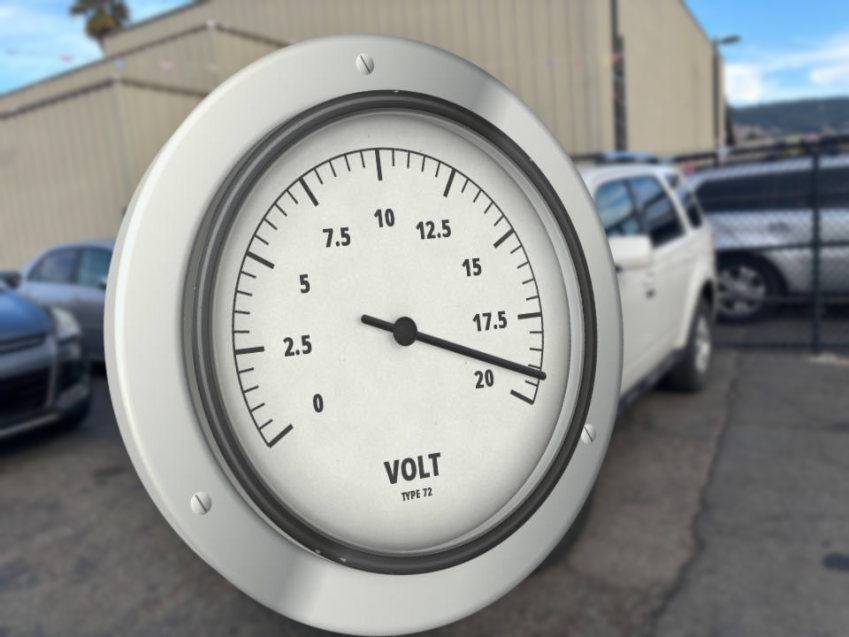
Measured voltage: 19.25,V
